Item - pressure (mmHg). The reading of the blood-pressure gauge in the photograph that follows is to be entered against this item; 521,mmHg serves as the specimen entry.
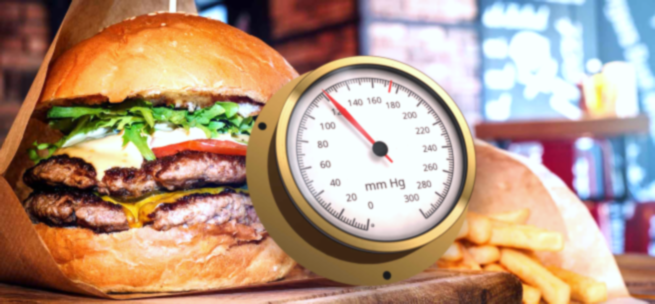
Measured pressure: 120,mmHg
